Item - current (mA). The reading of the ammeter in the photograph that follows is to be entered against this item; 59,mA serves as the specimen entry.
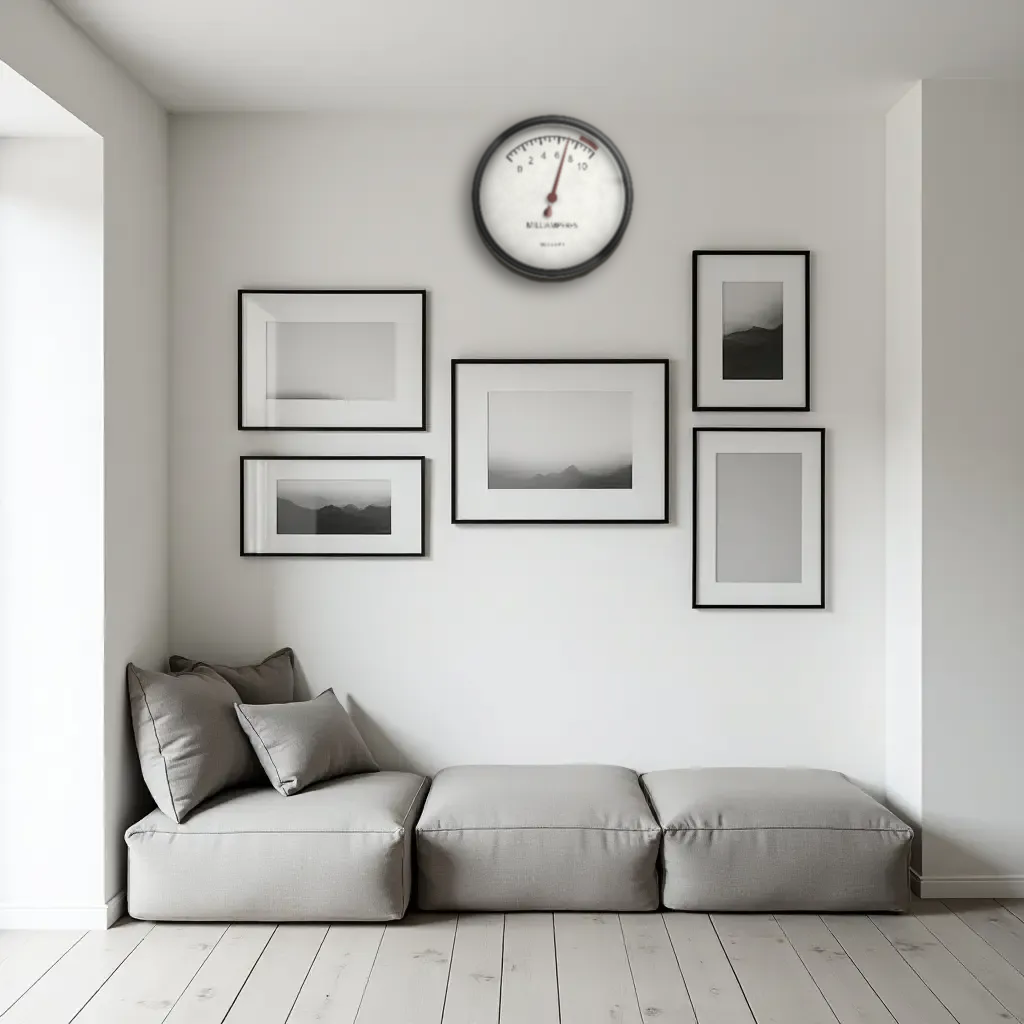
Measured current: 7,mA
